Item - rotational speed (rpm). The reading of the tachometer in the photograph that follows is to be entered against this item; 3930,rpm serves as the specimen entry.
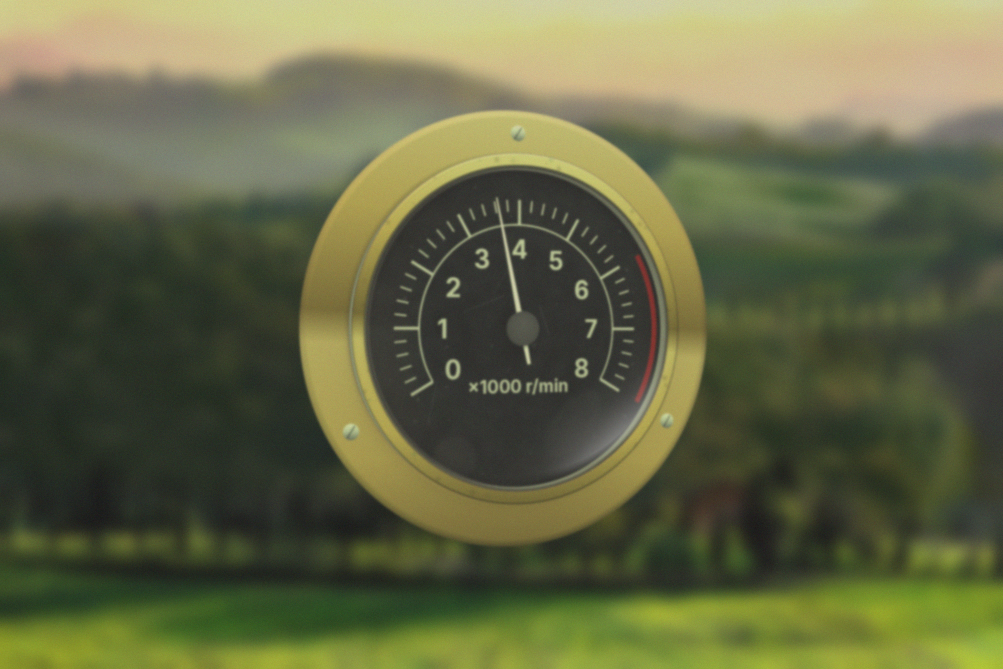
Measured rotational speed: 3600,rpm
